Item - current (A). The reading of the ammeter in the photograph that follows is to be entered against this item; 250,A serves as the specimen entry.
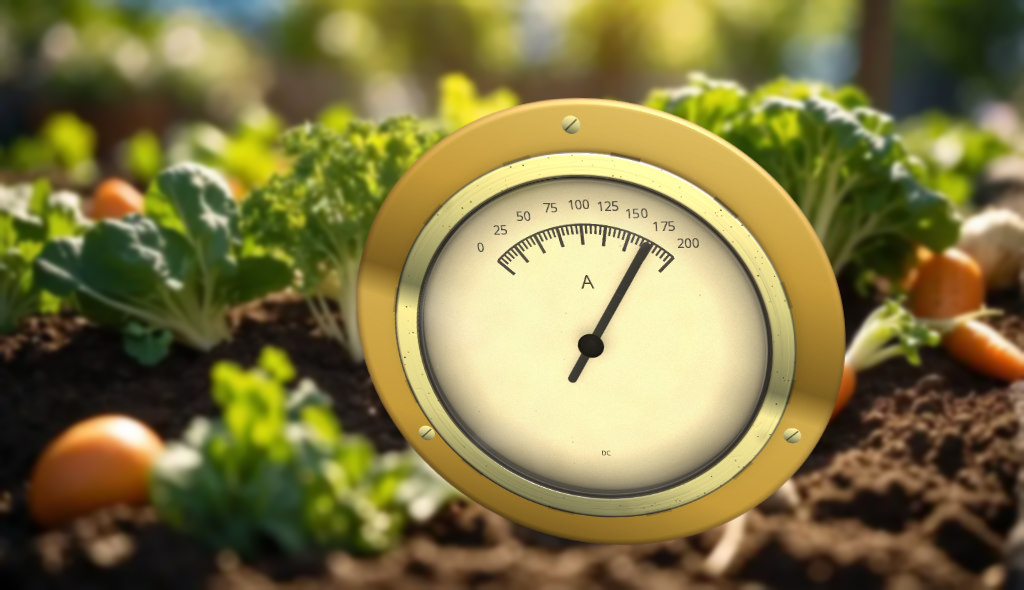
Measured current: 170,A
